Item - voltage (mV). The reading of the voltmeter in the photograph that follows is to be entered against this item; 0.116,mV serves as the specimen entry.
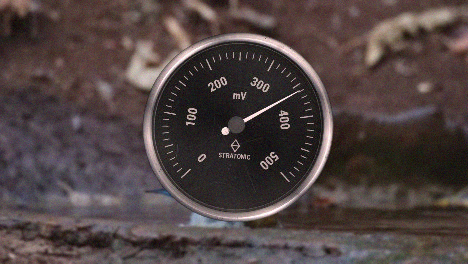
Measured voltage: 360,mV
